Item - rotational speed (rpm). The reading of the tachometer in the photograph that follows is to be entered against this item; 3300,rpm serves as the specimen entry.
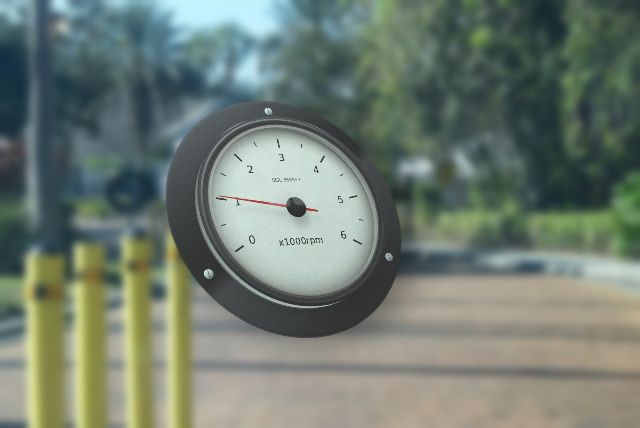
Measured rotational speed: 1000,rpm
